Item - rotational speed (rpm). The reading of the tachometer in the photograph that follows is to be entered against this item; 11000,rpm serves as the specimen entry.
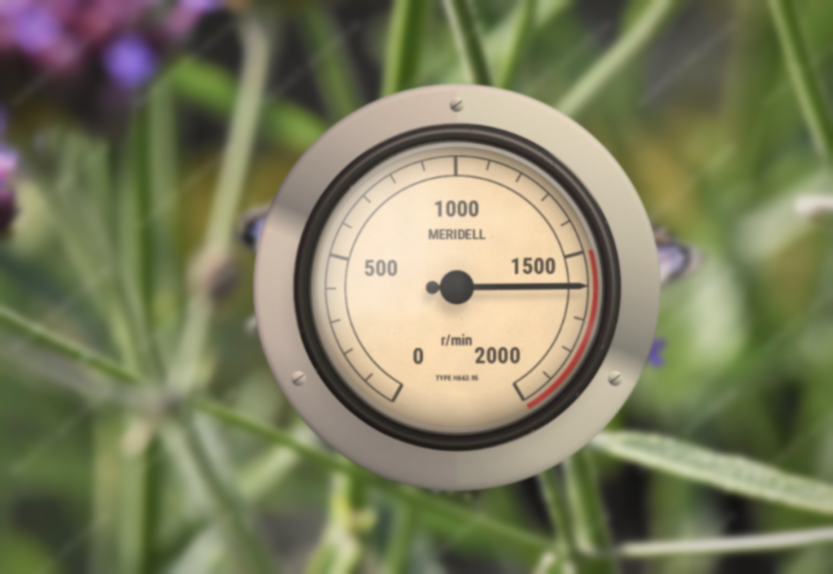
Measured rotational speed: 1600,rpm
